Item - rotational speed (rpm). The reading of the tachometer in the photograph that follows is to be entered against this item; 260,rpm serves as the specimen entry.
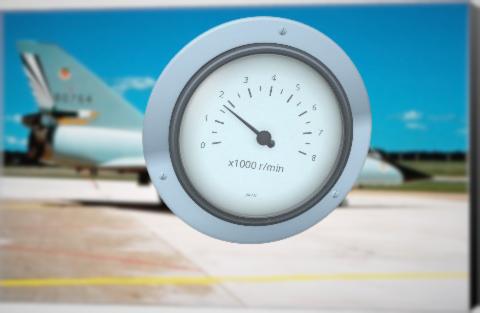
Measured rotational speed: 1750,rpm
